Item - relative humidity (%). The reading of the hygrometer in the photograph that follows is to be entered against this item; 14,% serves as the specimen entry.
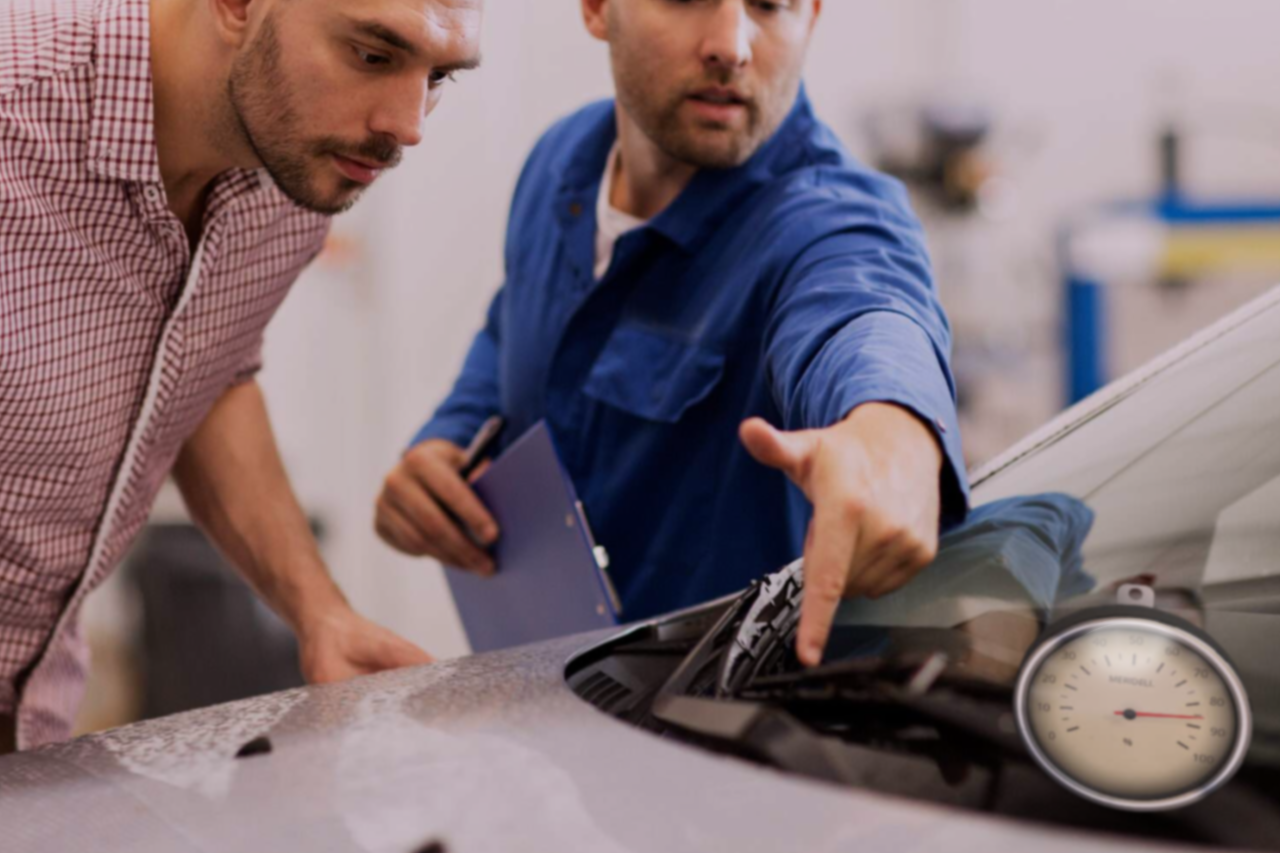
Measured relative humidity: 85,%
